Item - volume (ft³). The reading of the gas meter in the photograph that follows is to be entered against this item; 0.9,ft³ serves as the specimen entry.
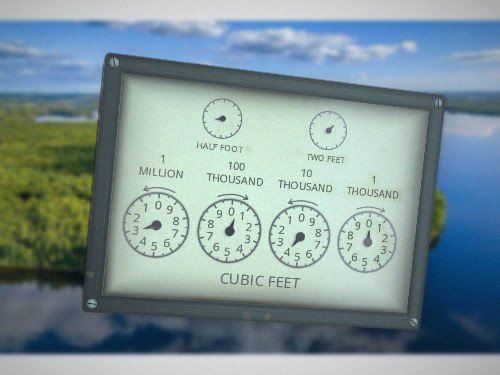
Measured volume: 304000,ft³
